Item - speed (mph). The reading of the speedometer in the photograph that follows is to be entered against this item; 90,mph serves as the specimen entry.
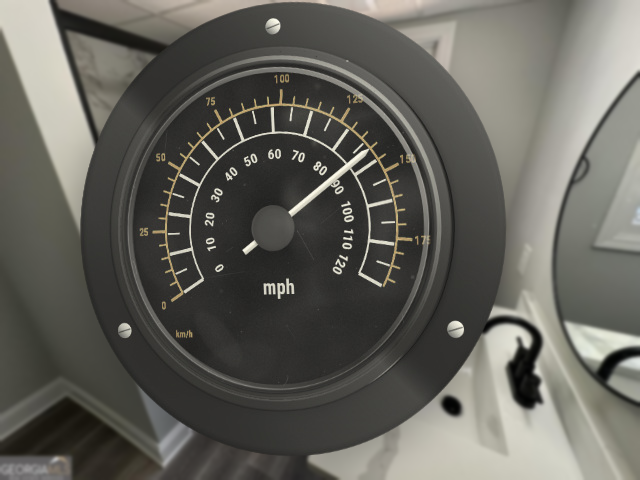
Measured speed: 87.5,mph
